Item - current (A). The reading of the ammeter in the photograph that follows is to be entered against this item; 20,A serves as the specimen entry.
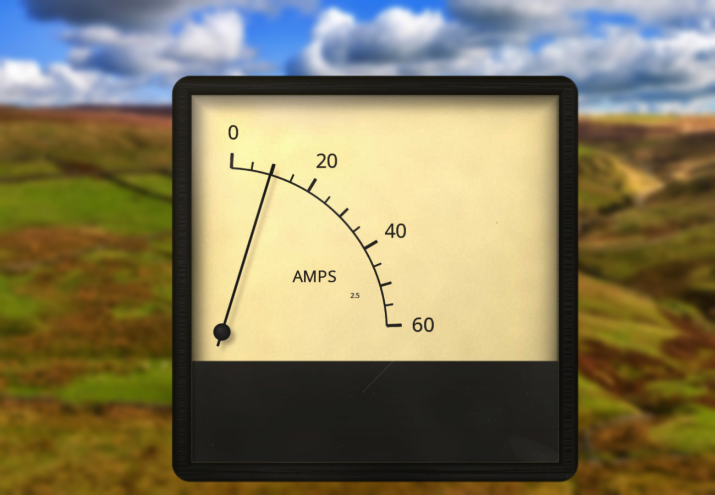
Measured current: 10,A
